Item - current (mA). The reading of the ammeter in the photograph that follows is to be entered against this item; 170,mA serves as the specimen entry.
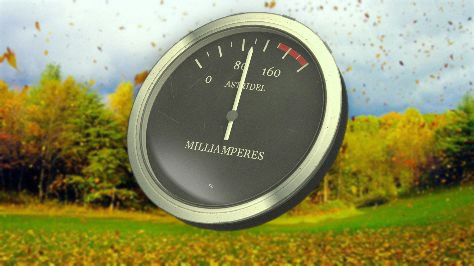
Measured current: 100,mA
